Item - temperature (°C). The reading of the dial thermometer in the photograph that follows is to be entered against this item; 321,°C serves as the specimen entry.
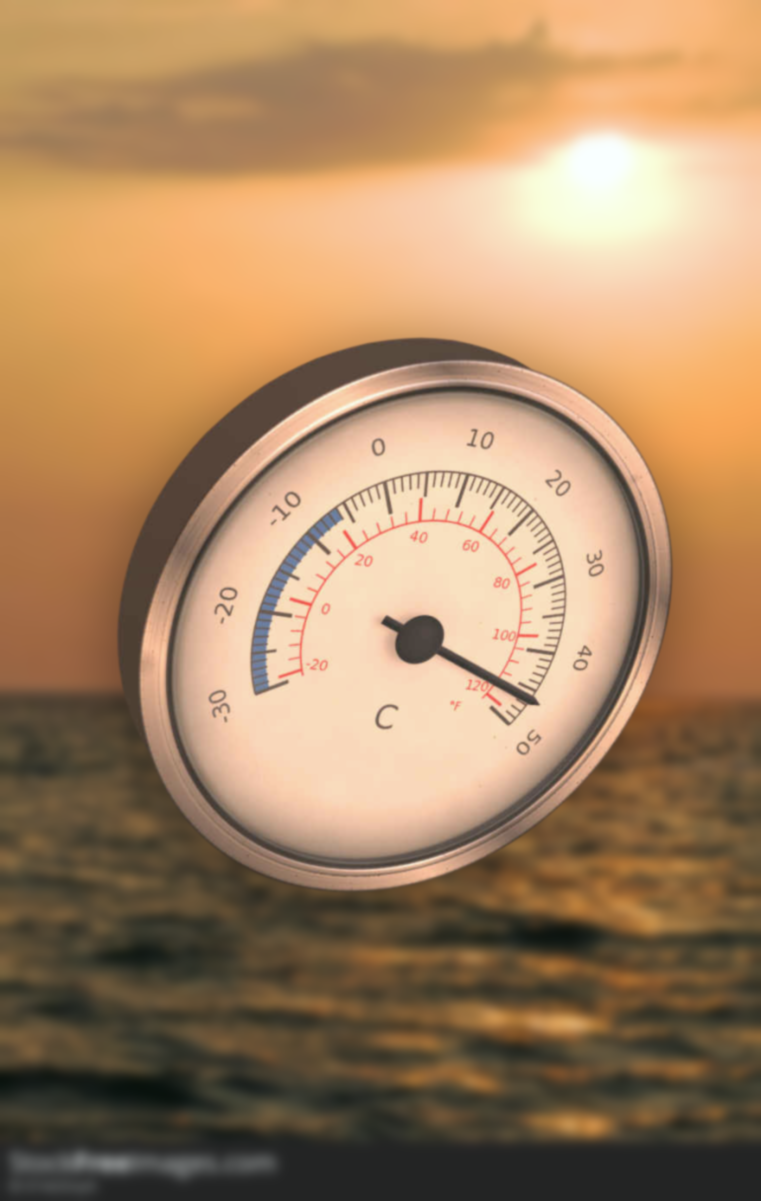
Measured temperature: 46,°C
